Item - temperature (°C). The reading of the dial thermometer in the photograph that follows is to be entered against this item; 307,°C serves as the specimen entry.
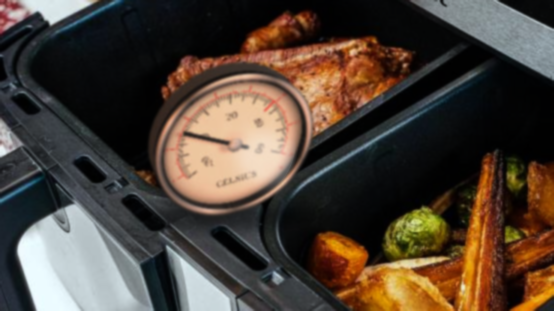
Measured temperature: 0,°C
